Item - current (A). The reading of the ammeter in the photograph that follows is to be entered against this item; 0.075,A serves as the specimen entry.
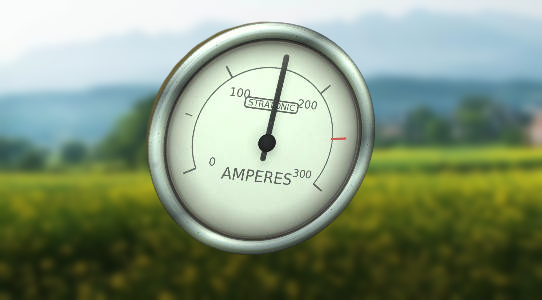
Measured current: 150,A
